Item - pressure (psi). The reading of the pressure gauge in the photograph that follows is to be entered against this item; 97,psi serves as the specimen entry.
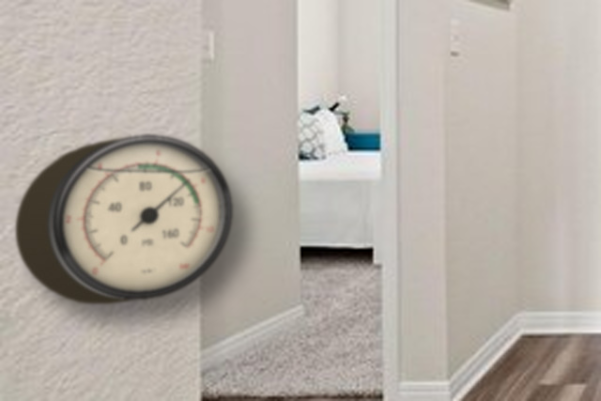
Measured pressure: 110,psi
